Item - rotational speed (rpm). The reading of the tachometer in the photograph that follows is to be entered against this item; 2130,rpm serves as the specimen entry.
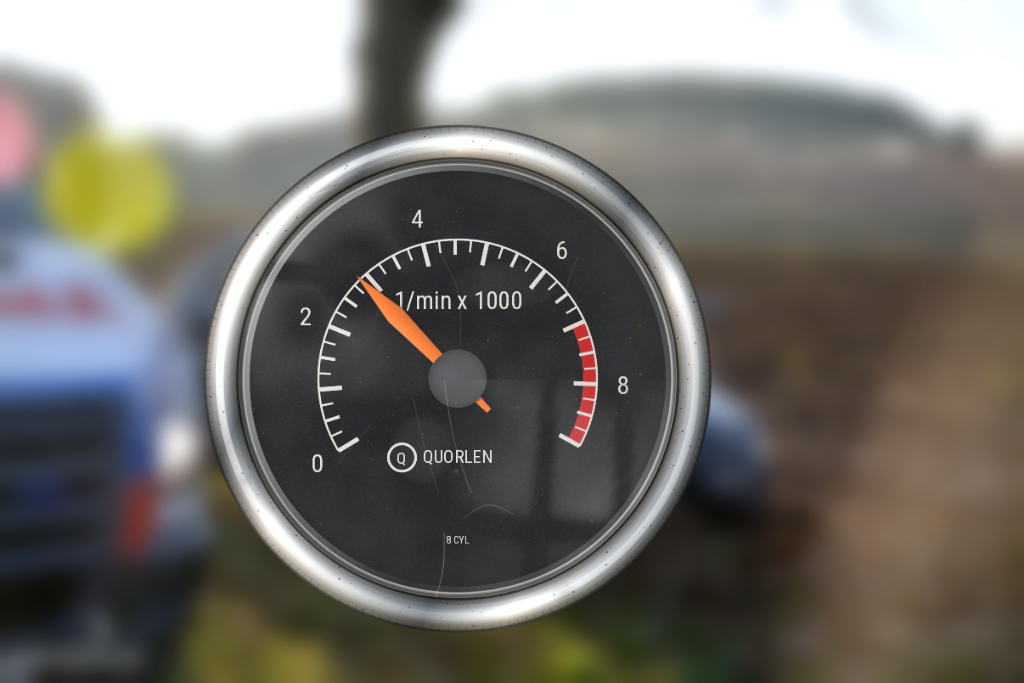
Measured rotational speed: 2875,rpm
